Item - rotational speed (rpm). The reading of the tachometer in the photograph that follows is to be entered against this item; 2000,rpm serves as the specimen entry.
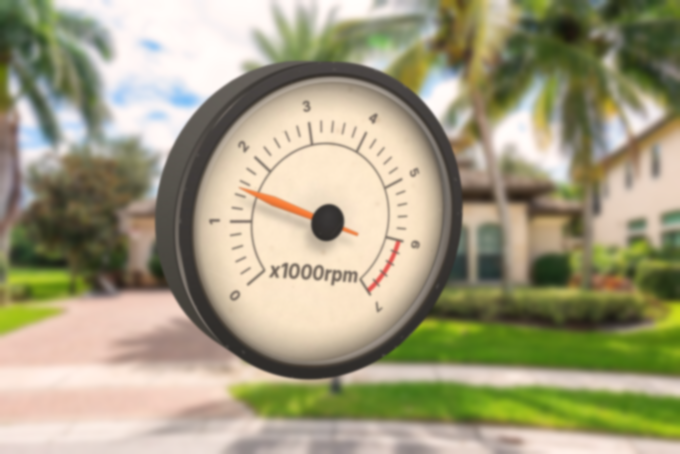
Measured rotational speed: 1500,rpm
